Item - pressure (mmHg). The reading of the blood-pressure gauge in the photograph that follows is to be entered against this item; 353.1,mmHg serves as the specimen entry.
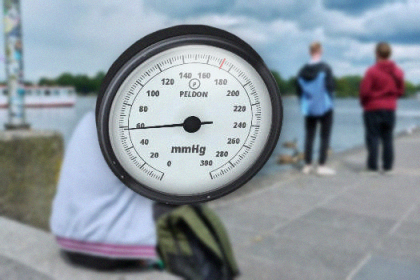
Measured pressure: 60,mmHg
